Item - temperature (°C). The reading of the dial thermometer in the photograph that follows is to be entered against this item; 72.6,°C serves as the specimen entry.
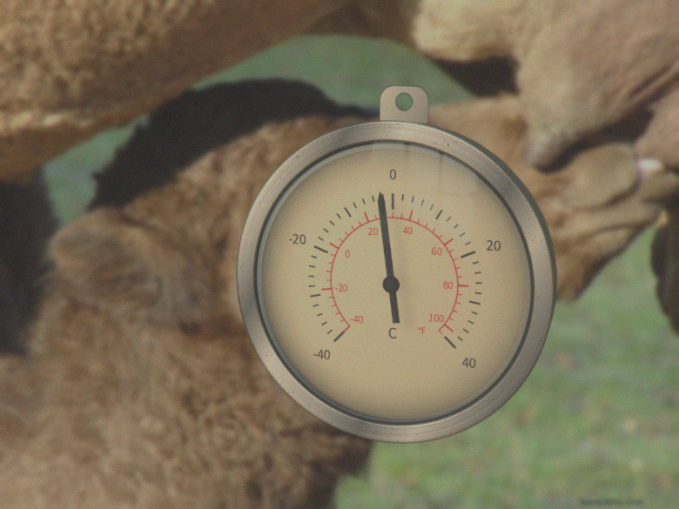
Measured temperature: -2,°C
